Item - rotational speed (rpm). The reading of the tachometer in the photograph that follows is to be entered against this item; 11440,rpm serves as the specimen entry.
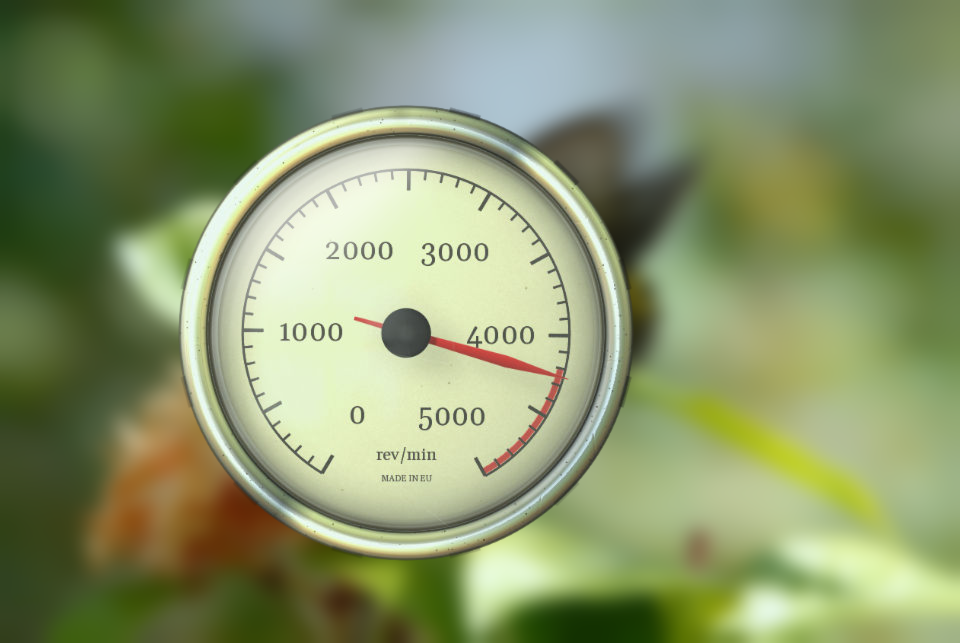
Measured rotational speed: 4250,rpm
